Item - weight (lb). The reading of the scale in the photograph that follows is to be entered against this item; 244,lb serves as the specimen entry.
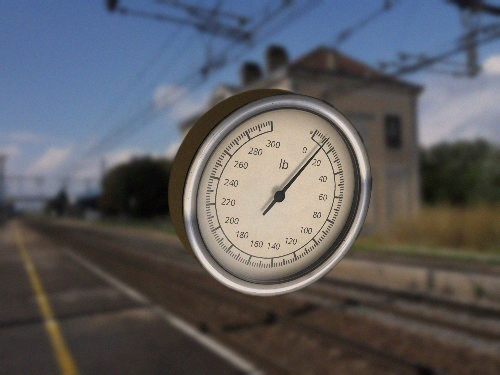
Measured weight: 10,lb
